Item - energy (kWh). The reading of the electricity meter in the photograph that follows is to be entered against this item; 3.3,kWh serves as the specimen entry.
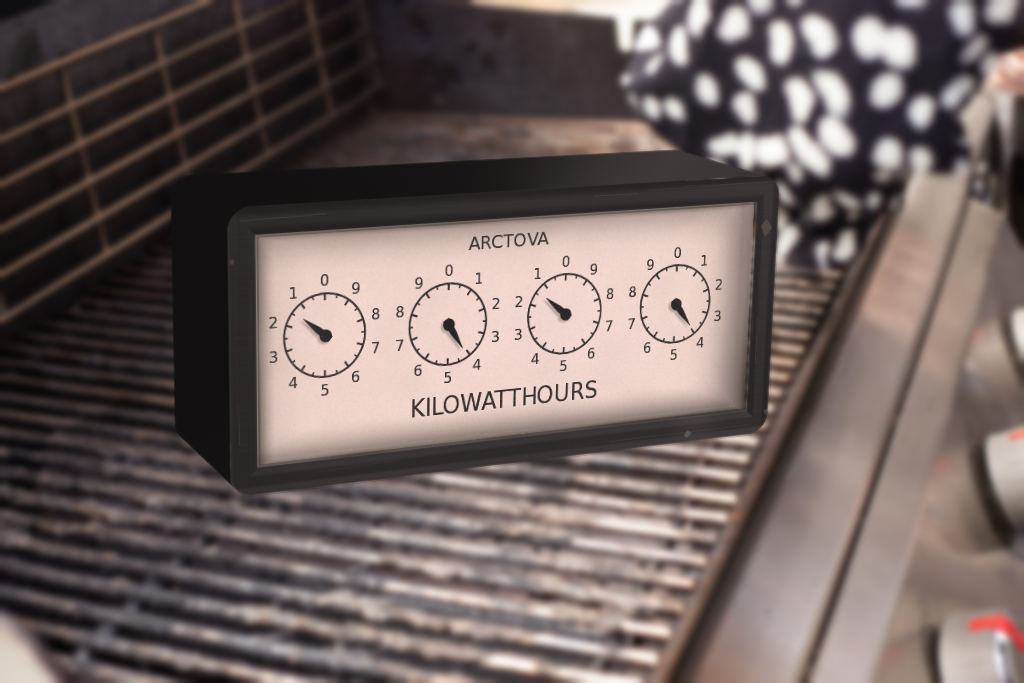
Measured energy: 1414,kWh
